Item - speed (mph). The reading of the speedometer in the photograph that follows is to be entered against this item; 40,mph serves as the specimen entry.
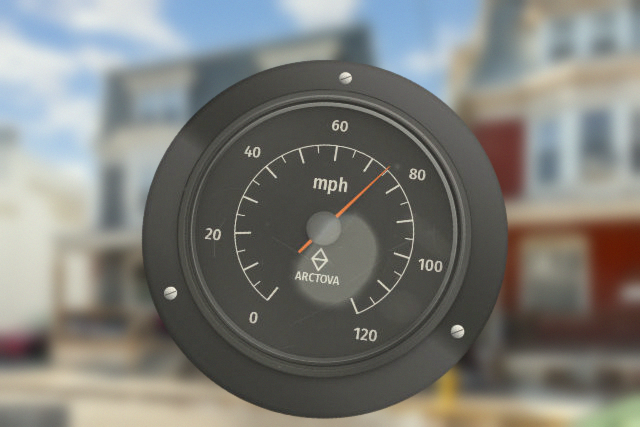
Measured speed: 75,mph
